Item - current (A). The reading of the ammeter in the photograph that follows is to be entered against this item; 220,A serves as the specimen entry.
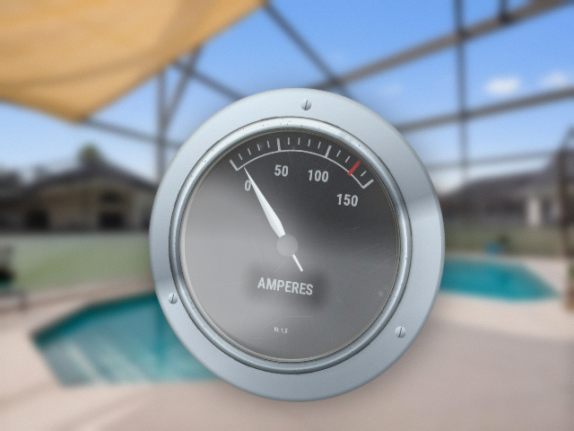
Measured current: 10,A
